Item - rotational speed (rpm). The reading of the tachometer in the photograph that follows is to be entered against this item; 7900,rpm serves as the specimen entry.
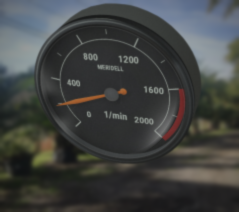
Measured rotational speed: 200,rpm
